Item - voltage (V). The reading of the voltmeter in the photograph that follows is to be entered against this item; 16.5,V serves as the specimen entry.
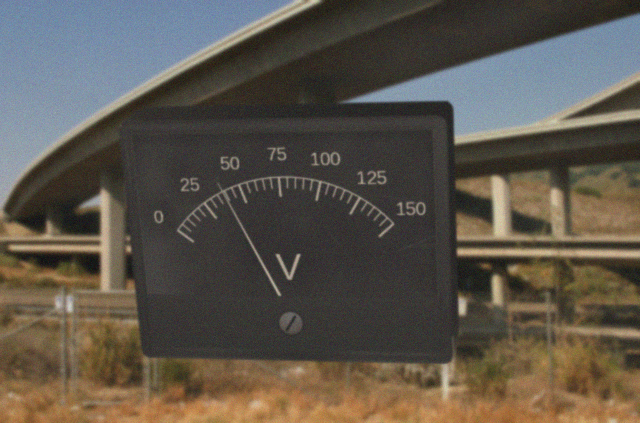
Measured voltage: 40,V
